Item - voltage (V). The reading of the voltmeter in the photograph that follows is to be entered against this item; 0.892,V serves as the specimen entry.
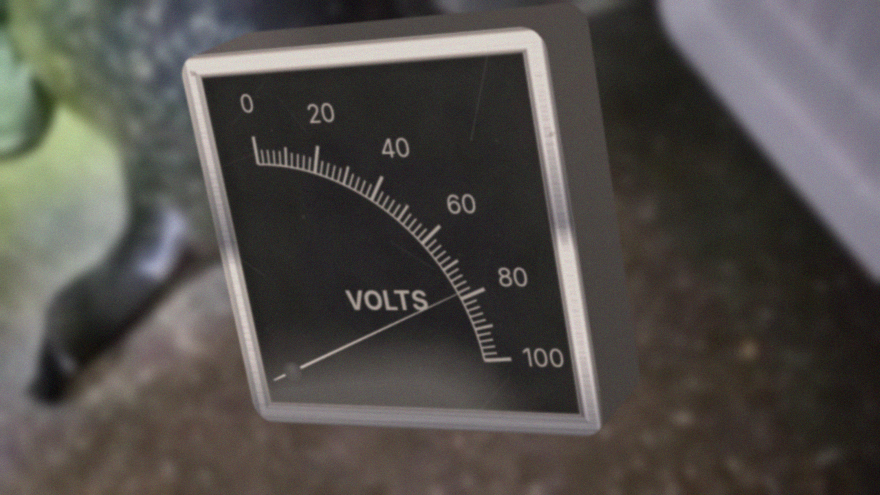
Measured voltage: 78,V
